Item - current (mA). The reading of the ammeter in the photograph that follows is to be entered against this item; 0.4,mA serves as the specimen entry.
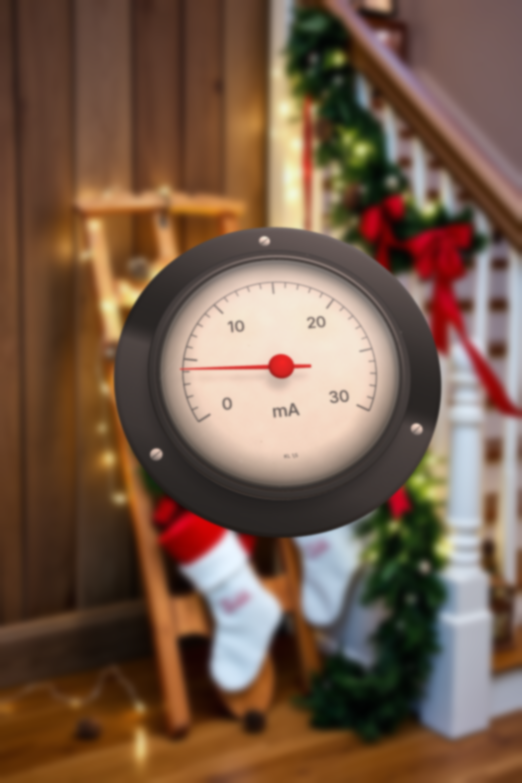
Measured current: 4,mA
